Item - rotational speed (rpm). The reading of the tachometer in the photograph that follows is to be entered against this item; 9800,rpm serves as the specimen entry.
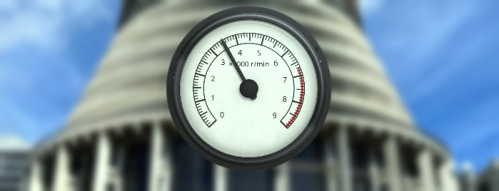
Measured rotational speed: 3500,rpm
